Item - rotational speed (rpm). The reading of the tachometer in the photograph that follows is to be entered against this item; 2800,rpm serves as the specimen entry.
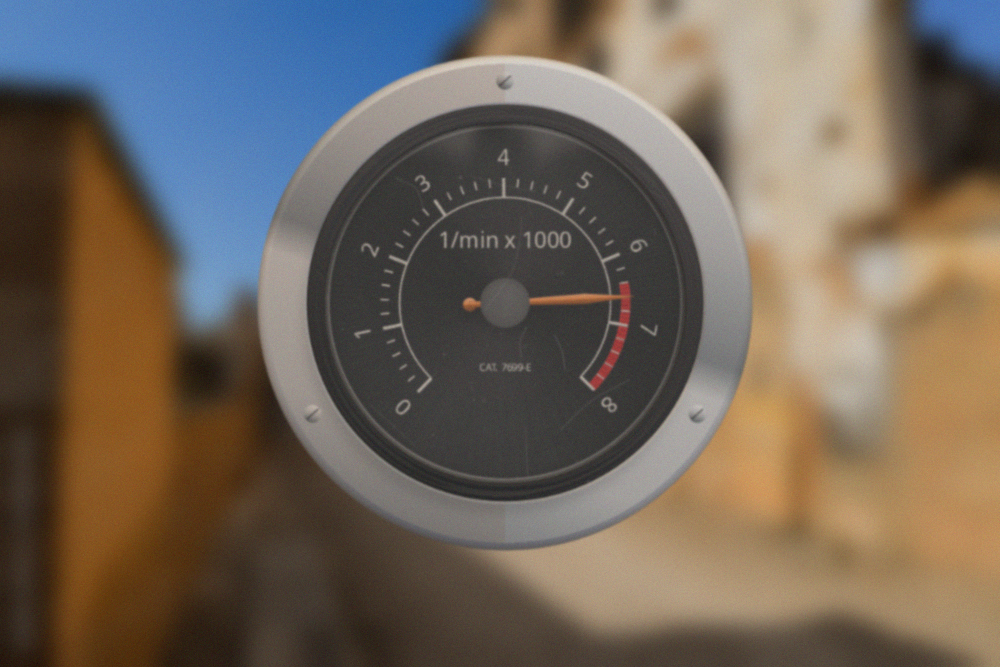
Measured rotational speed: 6600,rpm
